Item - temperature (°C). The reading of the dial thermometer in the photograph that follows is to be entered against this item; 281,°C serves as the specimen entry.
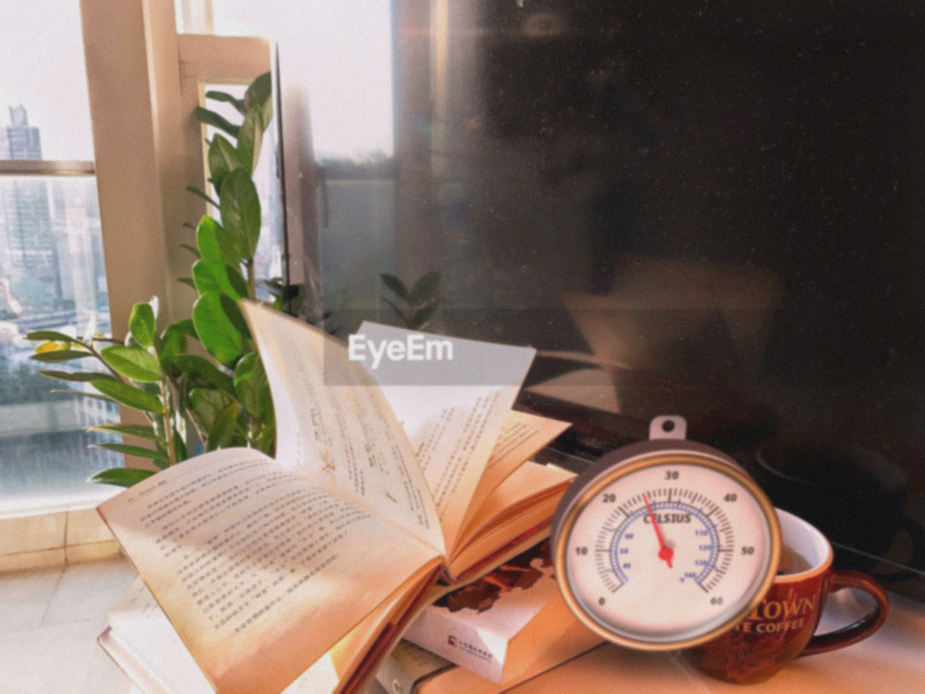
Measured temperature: 25,°C
